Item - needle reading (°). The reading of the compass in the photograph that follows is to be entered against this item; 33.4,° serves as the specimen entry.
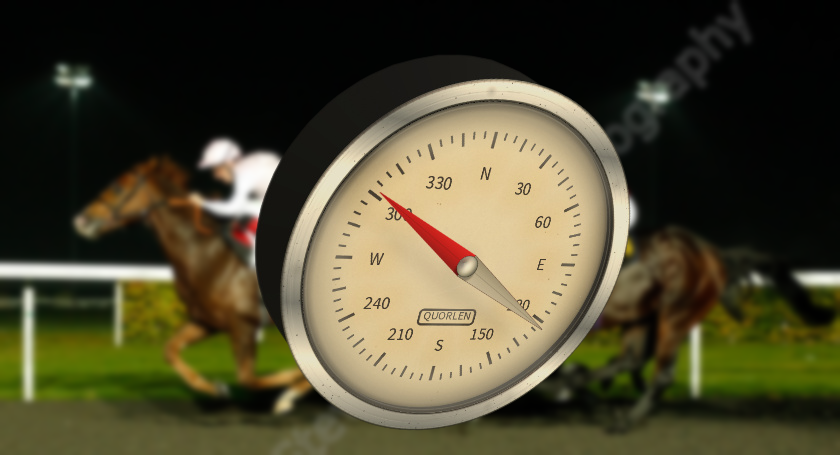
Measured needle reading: 302.5,°
